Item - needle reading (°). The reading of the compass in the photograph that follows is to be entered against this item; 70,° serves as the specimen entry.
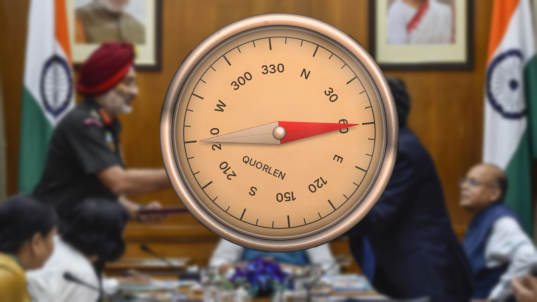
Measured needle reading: 60,°
